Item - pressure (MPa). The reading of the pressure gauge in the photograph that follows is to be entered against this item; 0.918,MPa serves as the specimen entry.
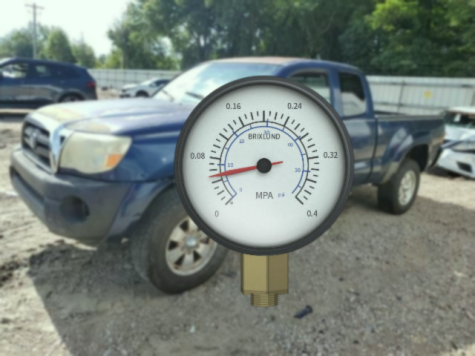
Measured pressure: 0.05,MPa
